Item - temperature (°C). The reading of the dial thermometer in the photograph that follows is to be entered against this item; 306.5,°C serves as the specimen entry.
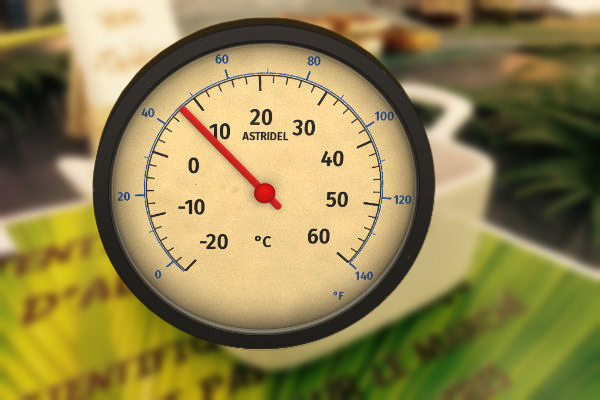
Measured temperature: 8,°C
